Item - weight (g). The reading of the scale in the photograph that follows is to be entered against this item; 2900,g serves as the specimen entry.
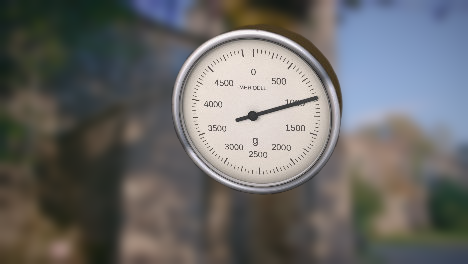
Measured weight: 1000,g
